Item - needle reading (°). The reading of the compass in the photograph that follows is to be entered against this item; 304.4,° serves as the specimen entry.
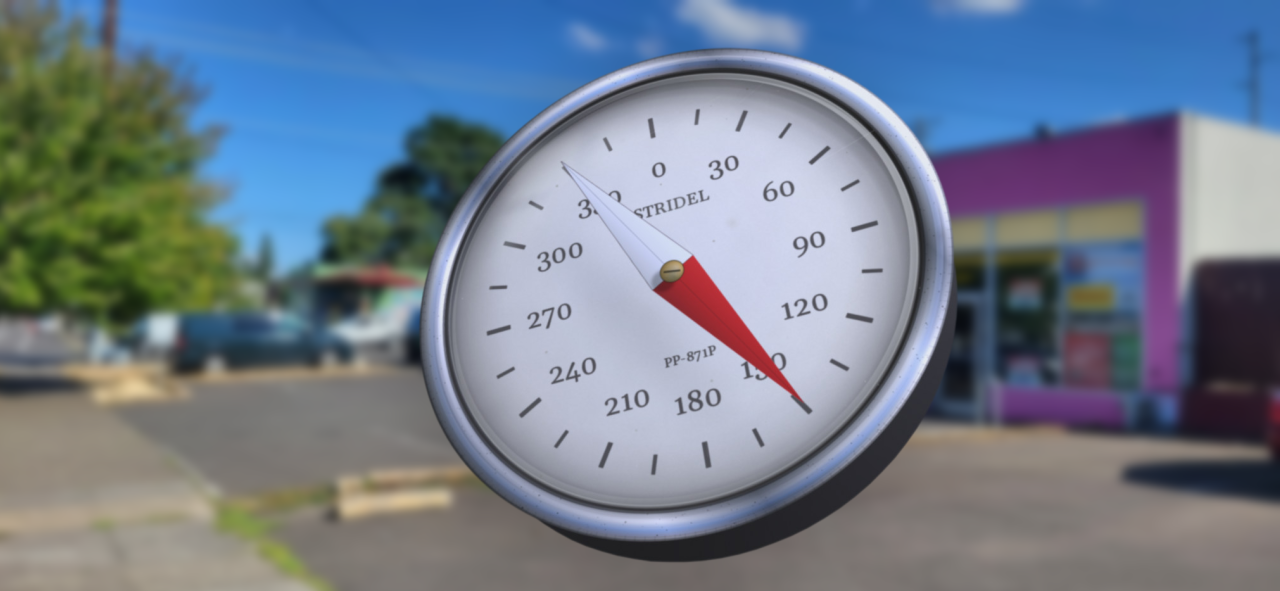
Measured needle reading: 150,°
